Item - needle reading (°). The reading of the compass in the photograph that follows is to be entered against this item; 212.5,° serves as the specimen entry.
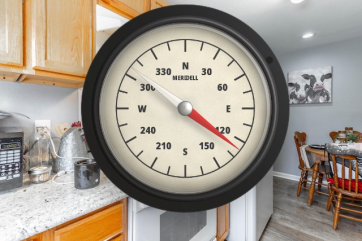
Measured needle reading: 127.5,°
